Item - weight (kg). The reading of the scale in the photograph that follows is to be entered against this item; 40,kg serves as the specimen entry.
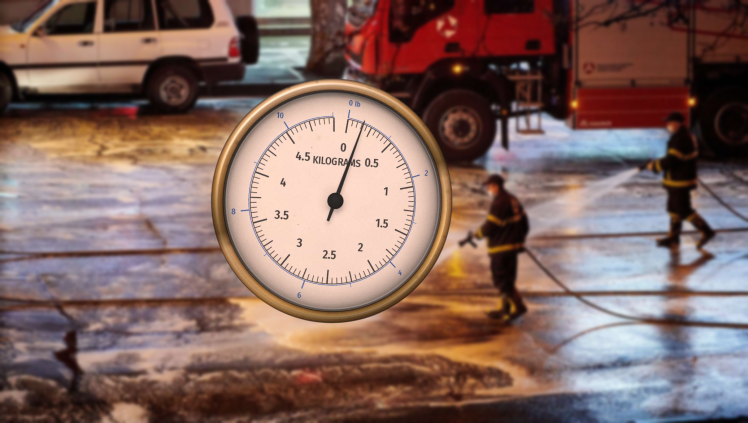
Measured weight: 0.15,kg
